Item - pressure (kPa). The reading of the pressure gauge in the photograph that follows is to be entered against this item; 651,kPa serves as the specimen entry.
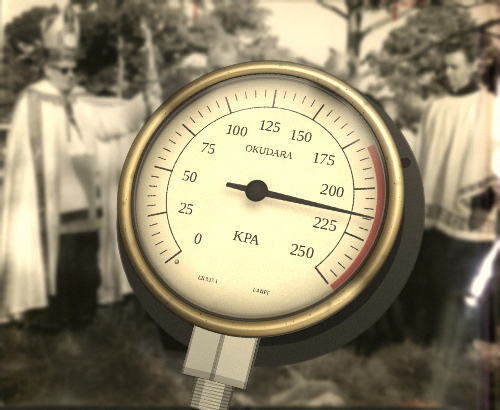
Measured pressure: 215,kPa
